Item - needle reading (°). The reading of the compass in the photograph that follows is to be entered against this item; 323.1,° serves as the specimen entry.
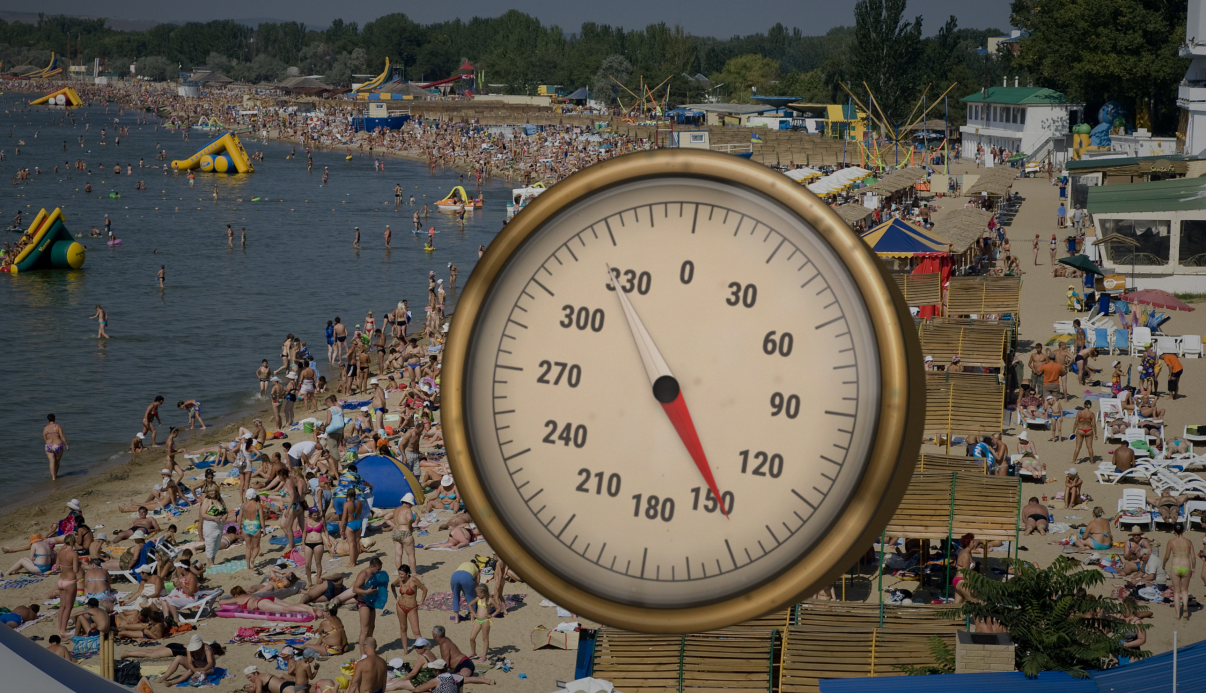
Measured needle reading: 145,°
